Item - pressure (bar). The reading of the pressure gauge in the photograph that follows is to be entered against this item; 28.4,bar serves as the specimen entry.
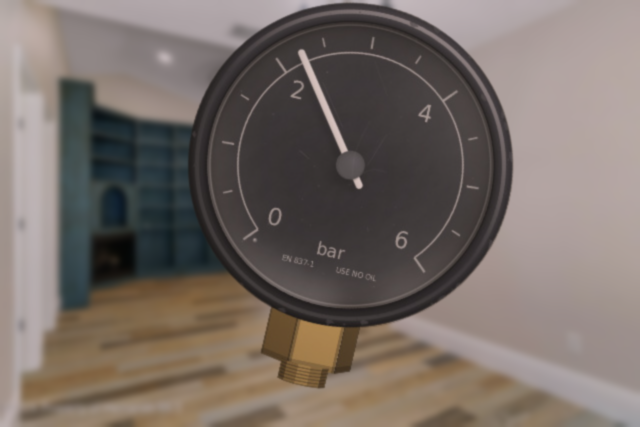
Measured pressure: 2.25,bar
